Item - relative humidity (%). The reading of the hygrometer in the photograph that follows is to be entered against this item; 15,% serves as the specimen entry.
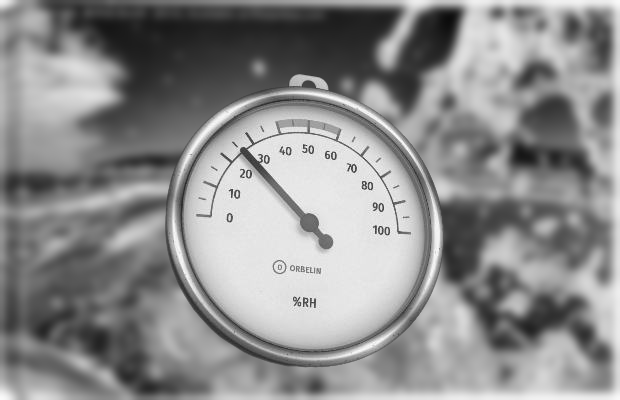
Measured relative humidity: 25,%
